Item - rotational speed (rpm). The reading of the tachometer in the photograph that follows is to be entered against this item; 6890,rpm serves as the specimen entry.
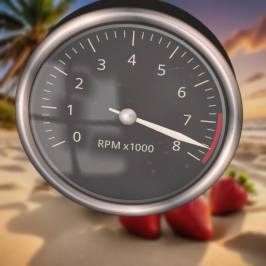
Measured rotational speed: 7600,rpm
